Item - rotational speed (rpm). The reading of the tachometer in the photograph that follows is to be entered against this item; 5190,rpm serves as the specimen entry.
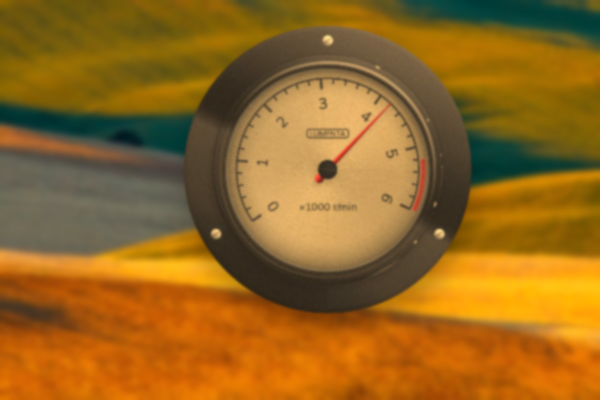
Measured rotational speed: 4200,rpm
